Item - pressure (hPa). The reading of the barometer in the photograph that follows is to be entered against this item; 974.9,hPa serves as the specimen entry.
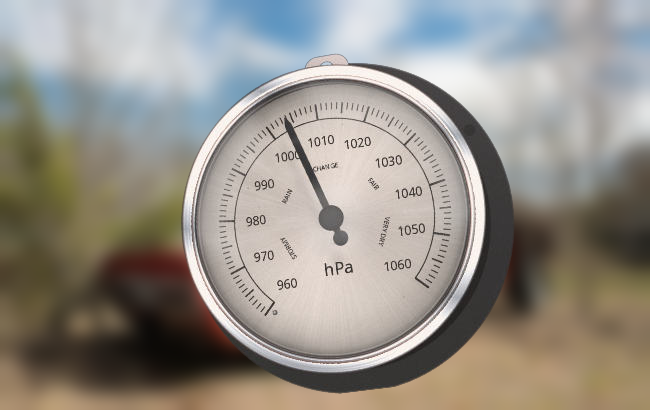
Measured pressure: 1004,hPa
